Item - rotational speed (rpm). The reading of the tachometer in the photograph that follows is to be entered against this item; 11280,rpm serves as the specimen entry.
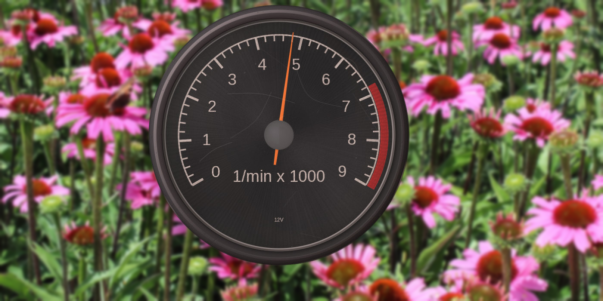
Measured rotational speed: 4800,rpm
